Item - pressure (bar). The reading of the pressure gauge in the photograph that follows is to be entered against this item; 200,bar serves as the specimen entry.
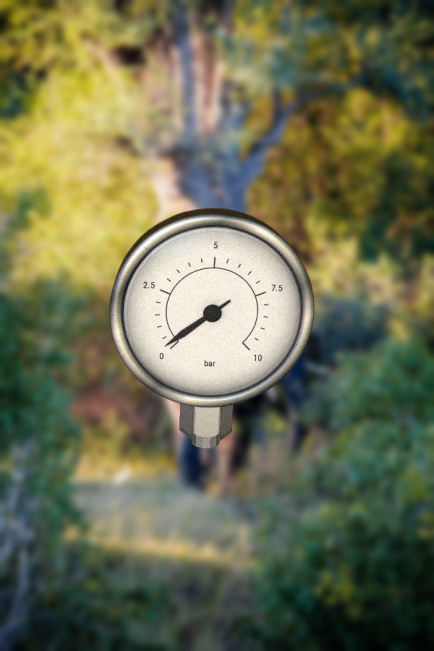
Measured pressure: 0.25,bar
